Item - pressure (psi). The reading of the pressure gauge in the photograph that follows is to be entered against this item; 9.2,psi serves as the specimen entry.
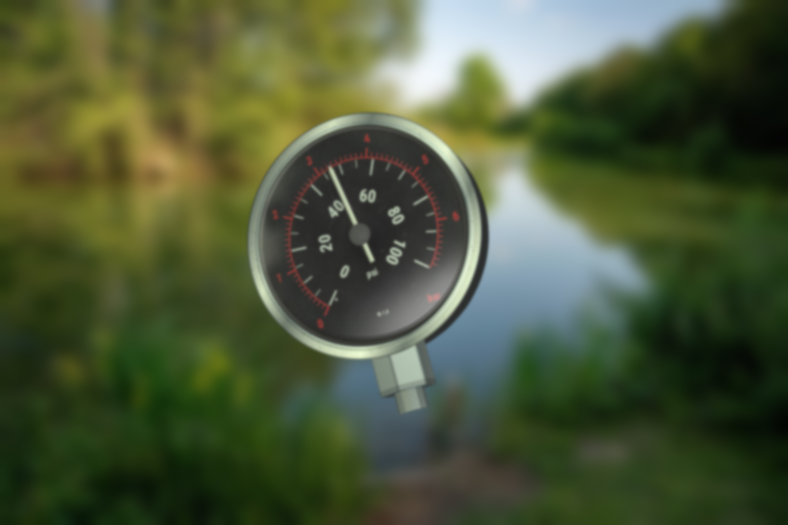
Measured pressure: 47.5,psi
